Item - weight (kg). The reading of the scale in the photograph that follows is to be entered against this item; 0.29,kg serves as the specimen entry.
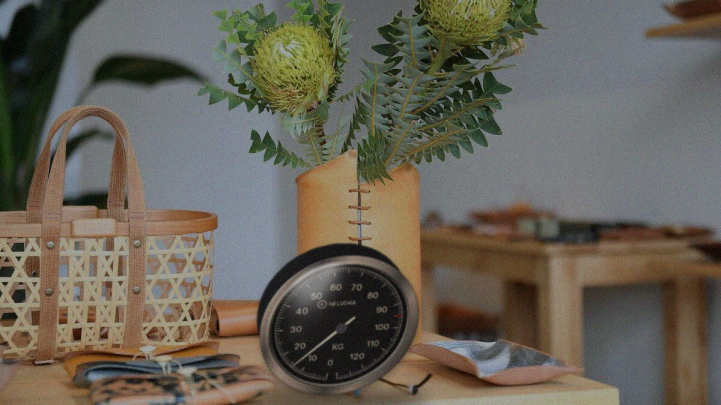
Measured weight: 15,kg
